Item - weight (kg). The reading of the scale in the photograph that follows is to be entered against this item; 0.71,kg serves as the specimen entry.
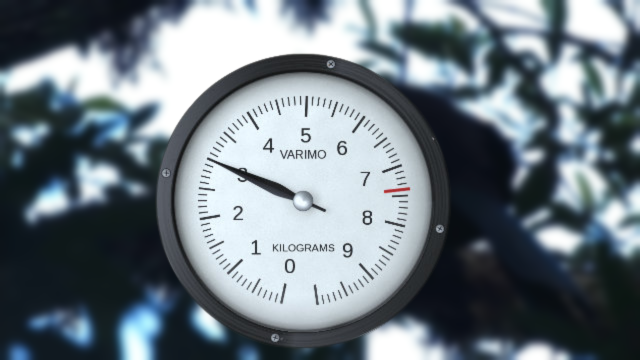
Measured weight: 3,kg
